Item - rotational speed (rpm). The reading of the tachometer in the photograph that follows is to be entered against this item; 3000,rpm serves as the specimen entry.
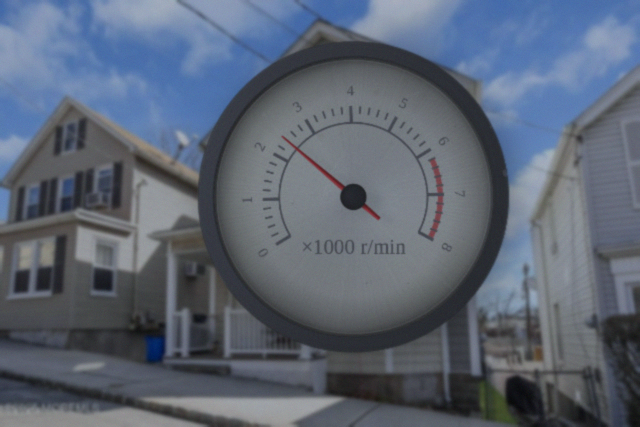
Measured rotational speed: 2400,rpm
